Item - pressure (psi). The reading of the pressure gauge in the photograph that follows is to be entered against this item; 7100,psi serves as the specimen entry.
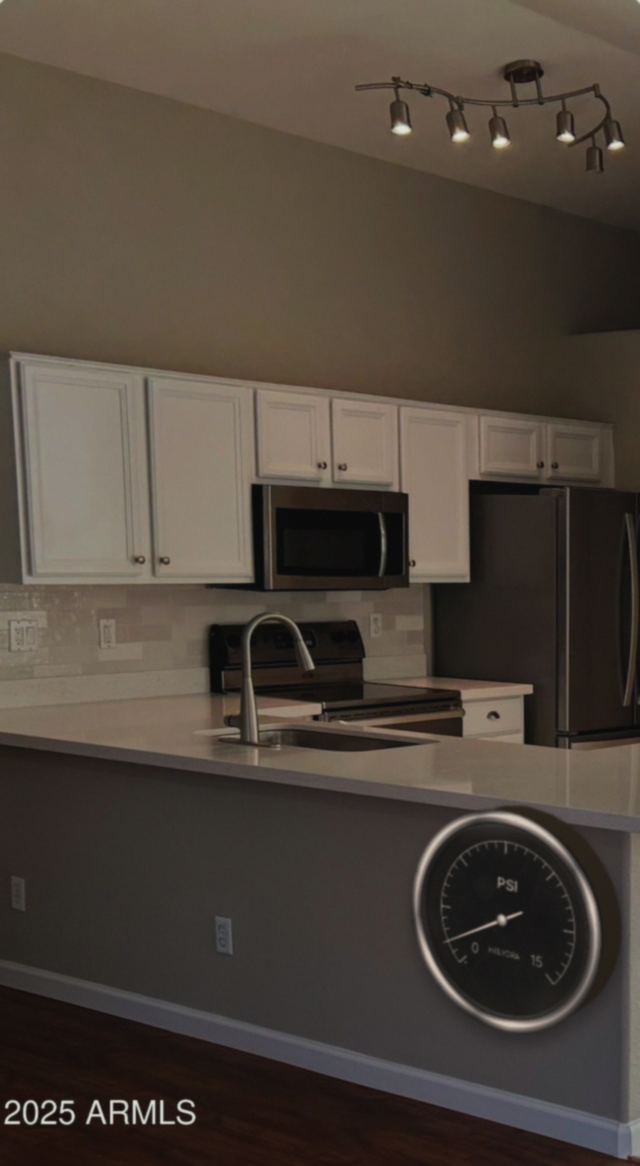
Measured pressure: 1,psi
